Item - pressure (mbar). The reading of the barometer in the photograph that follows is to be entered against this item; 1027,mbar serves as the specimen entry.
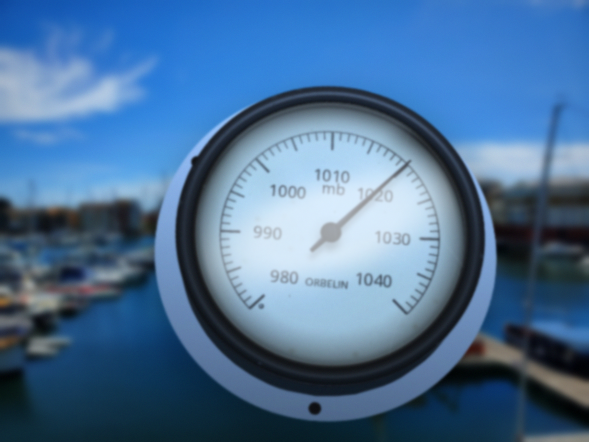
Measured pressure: 1020,mbar
